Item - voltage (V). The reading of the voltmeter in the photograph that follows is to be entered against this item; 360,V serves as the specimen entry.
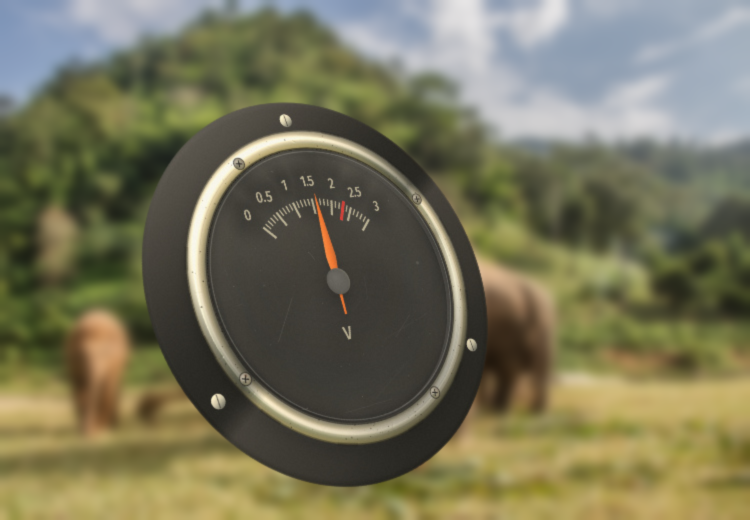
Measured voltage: 1.5,V
